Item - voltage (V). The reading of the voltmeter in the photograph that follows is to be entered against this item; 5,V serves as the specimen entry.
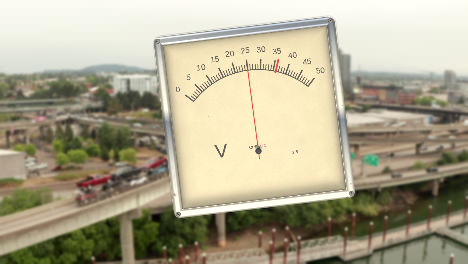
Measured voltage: 25,V
